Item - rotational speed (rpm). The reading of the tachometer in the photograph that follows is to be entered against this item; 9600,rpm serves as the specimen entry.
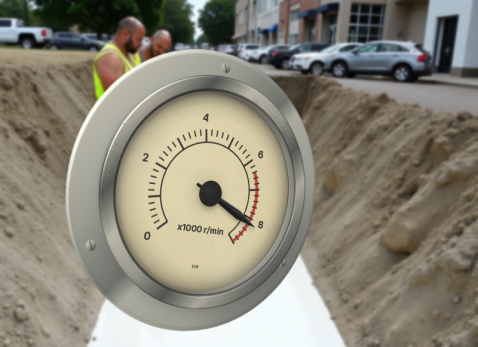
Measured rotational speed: 8200,rpm
